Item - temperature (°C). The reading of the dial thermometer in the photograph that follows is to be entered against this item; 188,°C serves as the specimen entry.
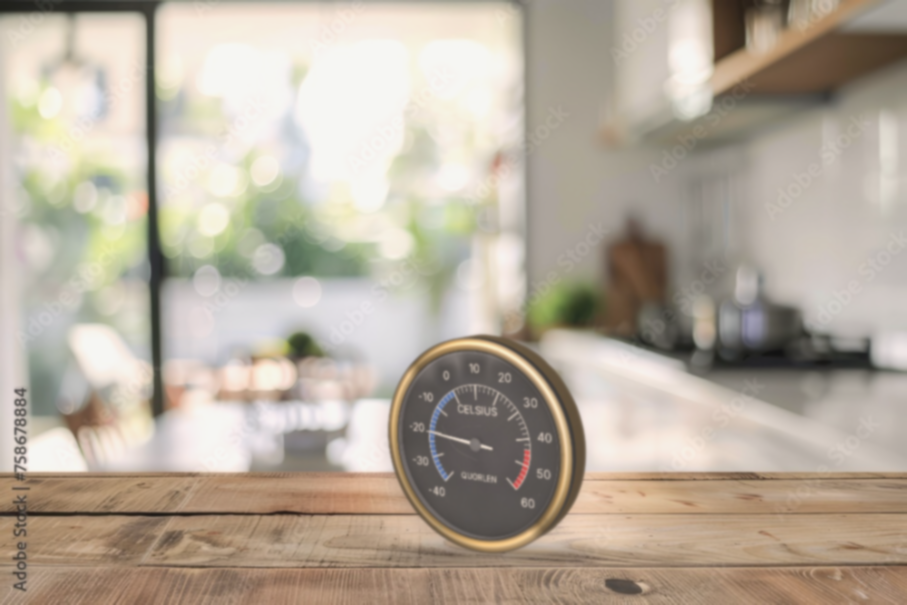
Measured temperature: -20,°C
